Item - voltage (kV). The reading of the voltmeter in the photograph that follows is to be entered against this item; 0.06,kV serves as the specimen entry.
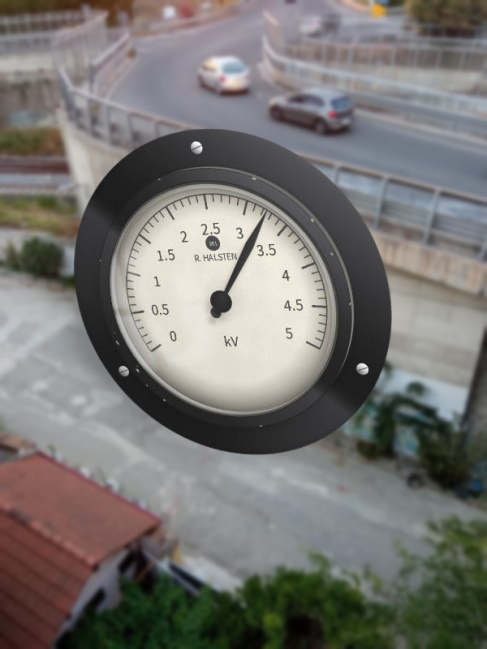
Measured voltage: 3.25,kV
